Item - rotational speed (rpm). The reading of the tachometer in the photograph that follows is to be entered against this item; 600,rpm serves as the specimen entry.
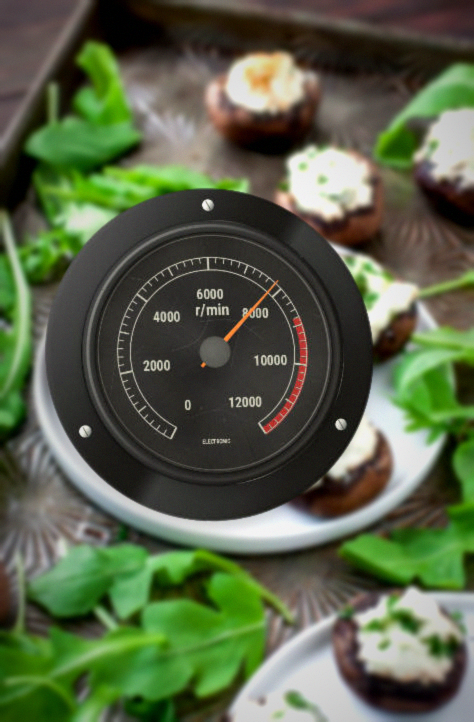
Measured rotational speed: 7800,rpm
